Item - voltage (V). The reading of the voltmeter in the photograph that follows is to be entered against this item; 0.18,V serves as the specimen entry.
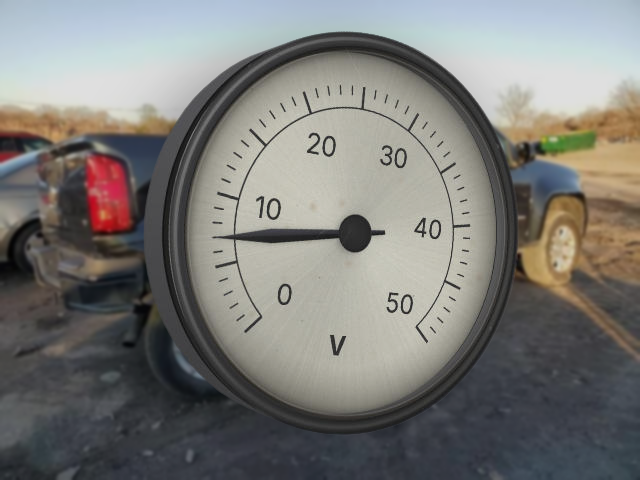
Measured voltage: 7,V
